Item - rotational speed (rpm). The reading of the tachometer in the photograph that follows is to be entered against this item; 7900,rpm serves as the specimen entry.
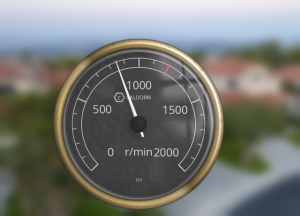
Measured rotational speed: 850,rpm
